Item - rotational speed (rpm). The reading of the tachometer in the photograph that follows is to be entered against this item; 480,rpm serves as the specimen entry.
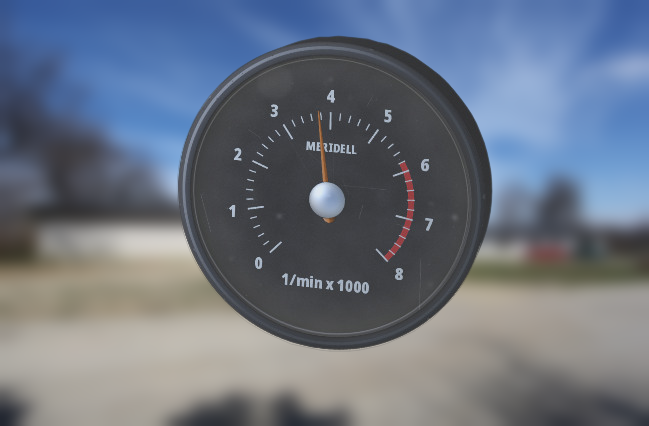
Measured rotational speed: 3800,rpm
